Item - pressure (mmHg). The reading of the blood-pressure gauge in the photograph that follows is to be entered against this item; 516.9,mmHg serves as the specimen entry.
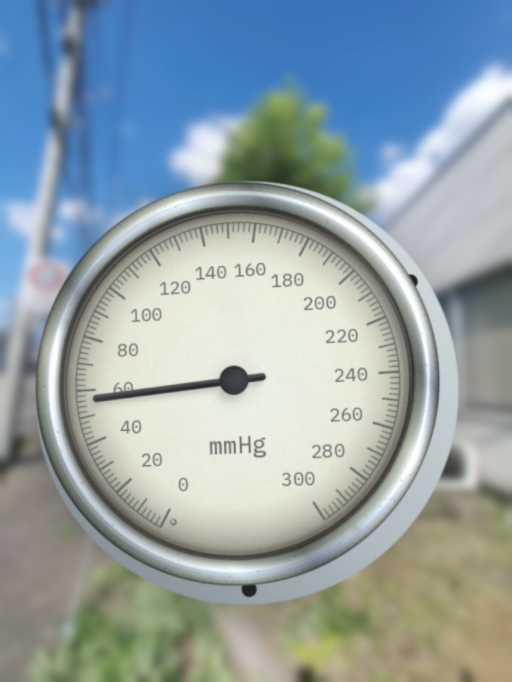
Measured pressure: 56,mmHg
